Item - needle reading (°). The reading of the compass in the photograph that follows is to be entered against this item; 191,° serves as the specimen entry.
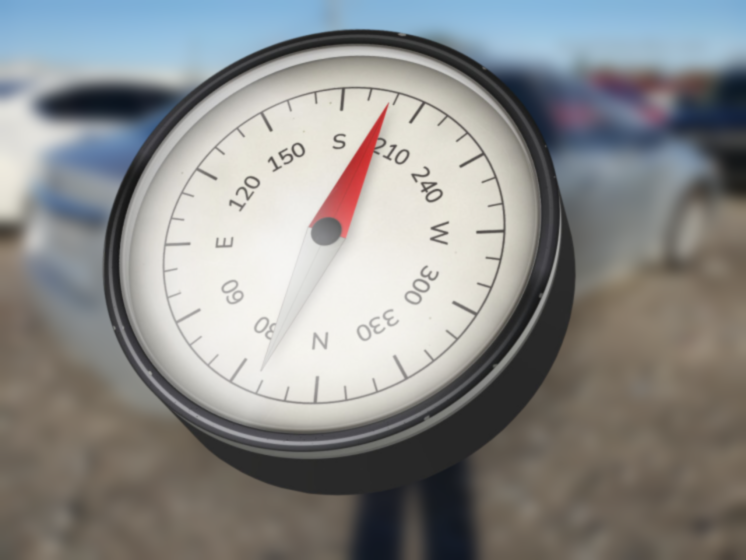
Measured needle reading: 200,°
